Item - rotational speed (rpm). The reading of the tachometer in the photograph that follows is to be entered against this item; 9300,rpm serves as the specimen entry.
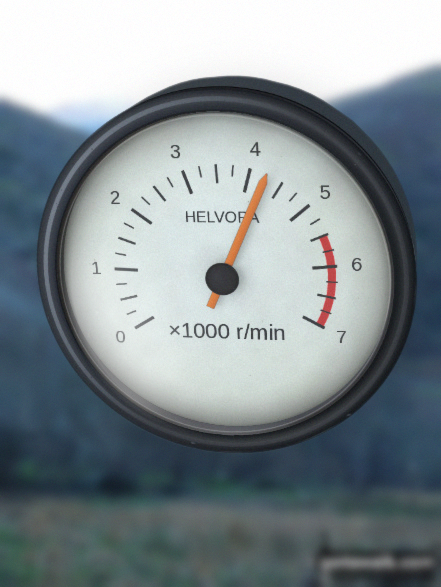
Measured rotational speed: 4250,rpm
